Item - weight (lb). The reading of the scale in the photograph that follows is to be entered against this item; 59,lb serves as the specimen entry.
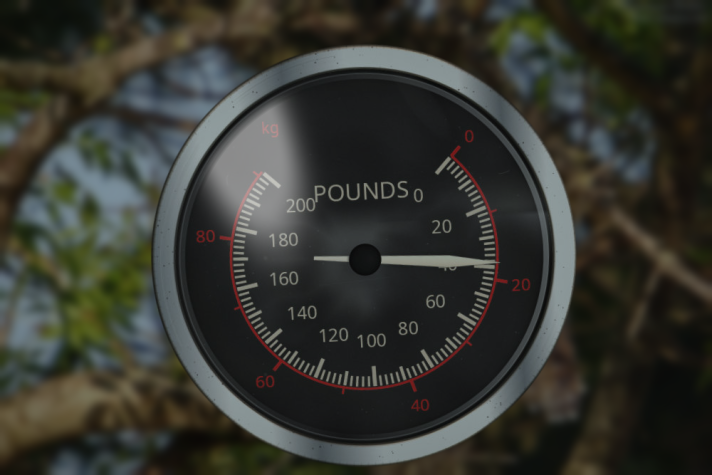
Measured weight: 38,lb
